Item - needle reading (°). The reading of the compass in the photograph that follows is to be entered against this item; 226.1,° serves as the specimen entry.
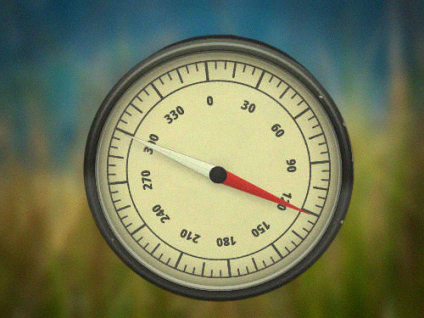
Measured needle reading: 120,°
